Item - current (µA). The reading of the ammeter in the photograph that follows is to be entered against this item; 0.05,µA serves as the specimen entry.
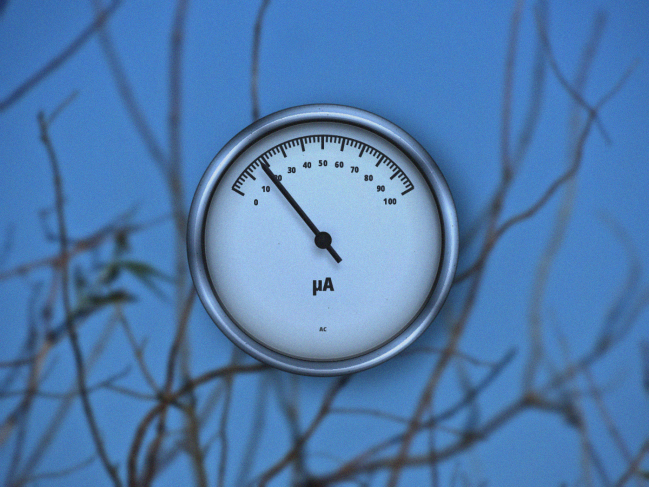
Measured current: 18,µA
